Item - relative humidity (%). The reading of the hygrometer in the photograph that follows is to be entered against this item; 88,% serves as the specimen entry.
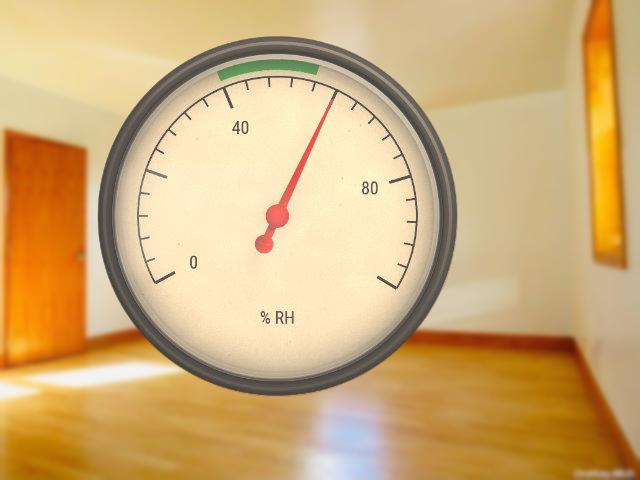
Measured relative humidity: 60,%
